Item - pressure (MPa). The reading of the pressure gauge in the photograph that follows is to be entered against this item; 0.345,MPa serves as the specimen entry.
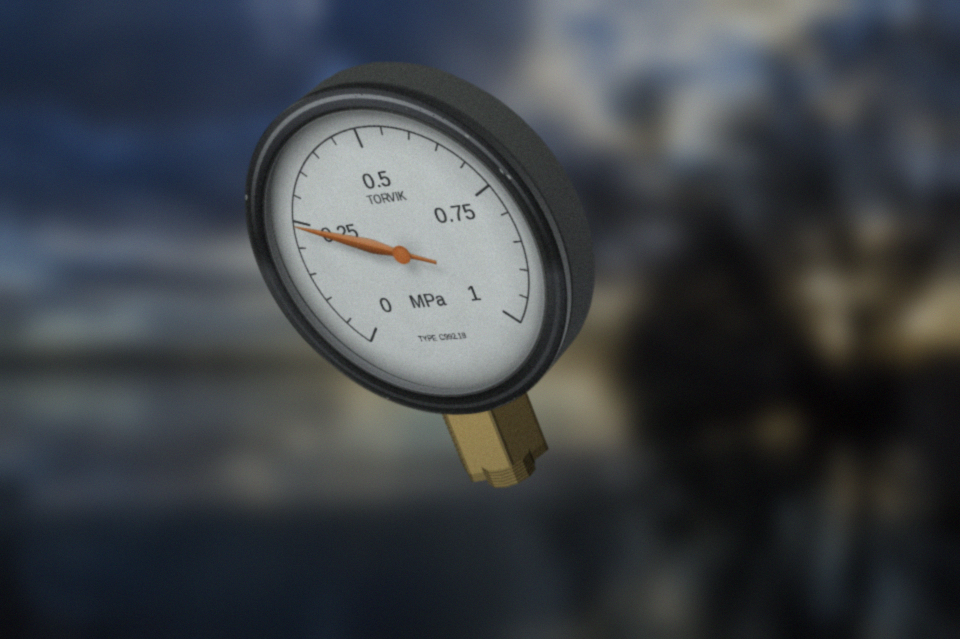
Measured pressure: 0.25,MPa
